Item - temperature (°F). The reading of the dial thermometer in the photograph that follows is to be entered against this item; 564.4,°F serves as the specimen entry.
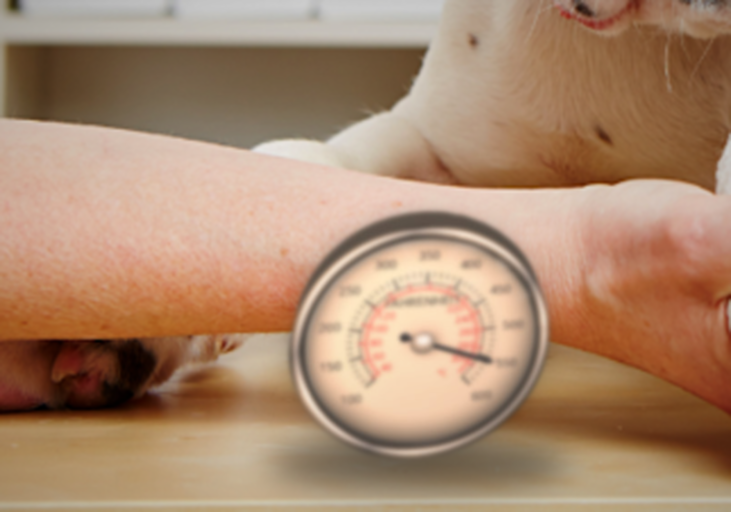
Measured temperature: 550,°F
